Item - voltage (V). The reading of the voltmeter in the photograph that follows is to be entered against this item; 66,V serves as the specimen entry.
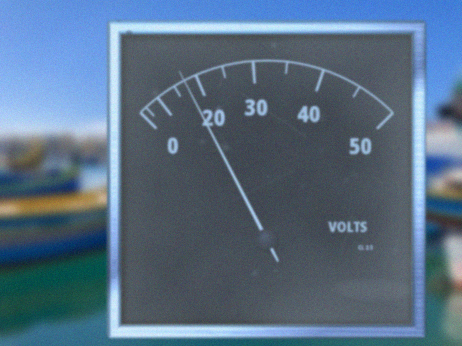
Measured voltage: 17.5,V
